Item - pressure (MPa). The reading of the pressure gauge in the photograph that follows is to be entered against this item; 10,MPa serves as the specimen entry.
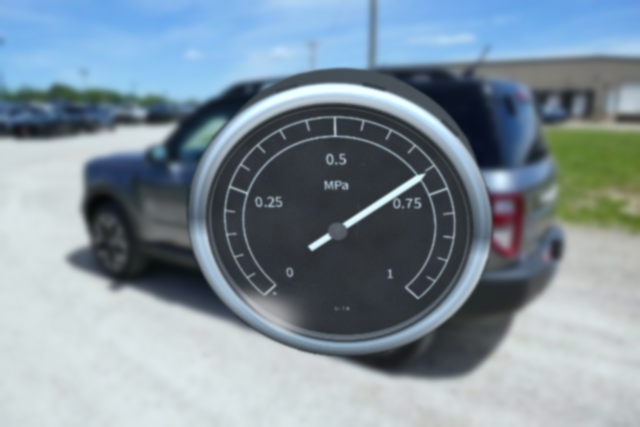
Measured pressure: 0.7,MPa
